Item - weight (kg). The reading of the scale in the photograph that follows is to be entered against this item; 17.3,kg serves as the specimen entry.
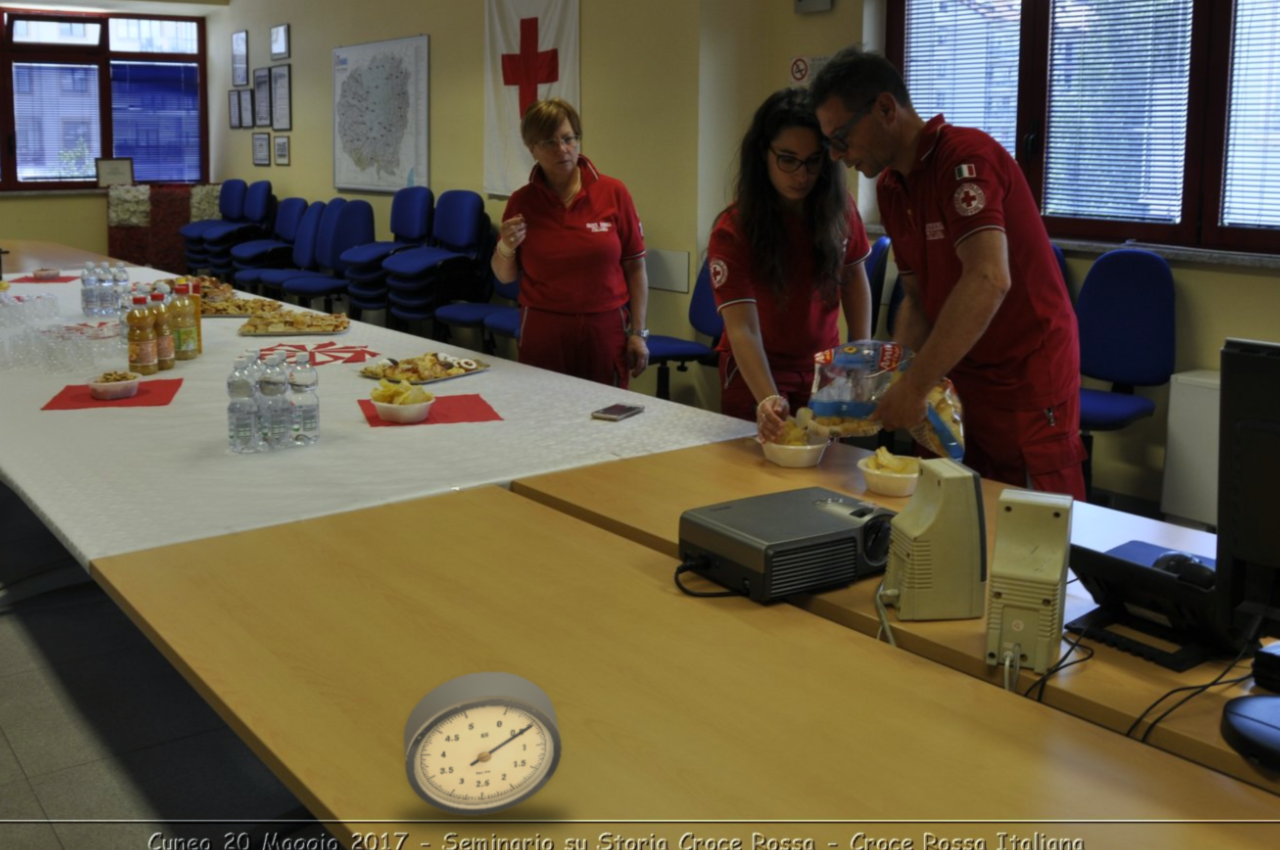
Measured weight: 0.5,kg
